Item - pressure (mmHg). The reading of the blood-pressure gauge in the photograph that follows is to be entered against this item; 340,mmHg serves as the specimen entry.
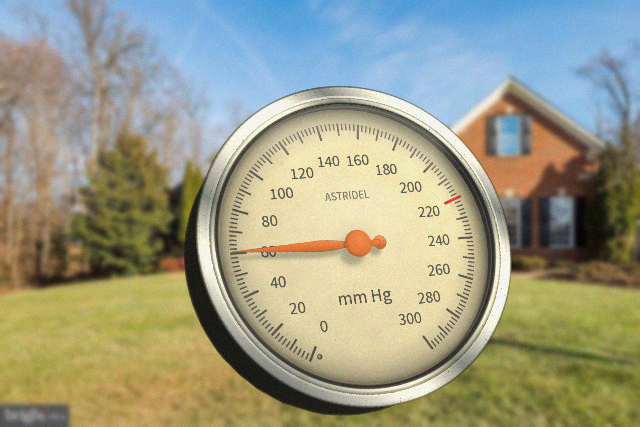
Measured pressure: 60,mmHg
